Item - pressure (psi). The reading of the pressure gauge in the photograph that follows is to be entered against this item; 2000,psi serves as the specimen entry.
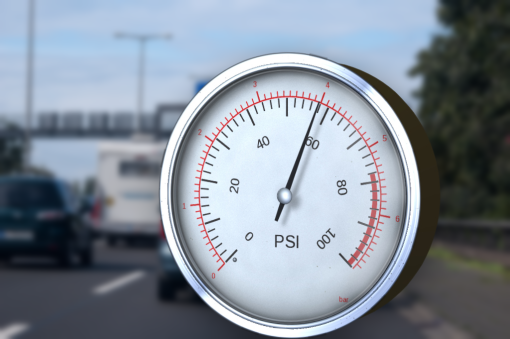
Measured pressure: 58,psi
